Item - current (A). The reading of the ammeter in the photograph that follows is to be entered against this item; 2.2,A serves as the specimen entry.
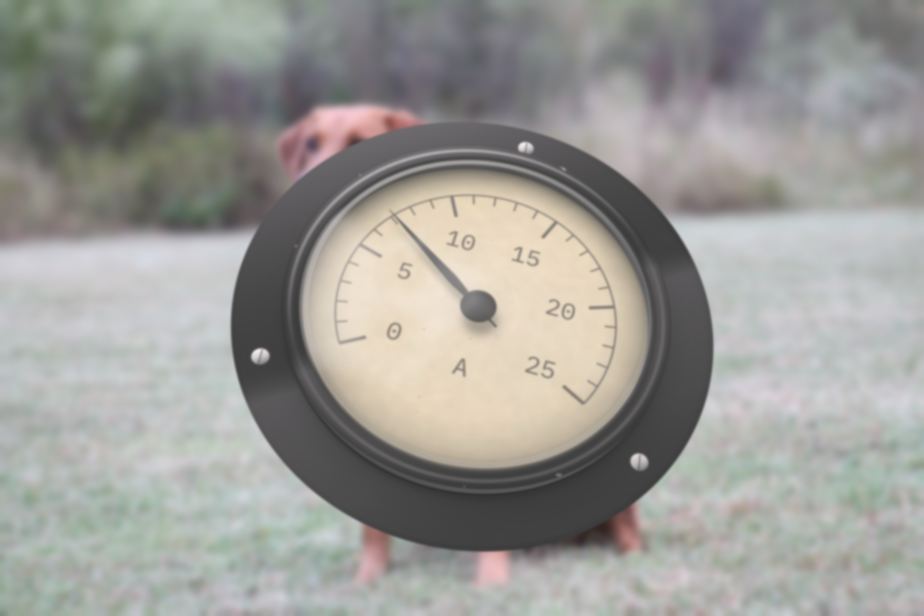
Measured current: 7,A
